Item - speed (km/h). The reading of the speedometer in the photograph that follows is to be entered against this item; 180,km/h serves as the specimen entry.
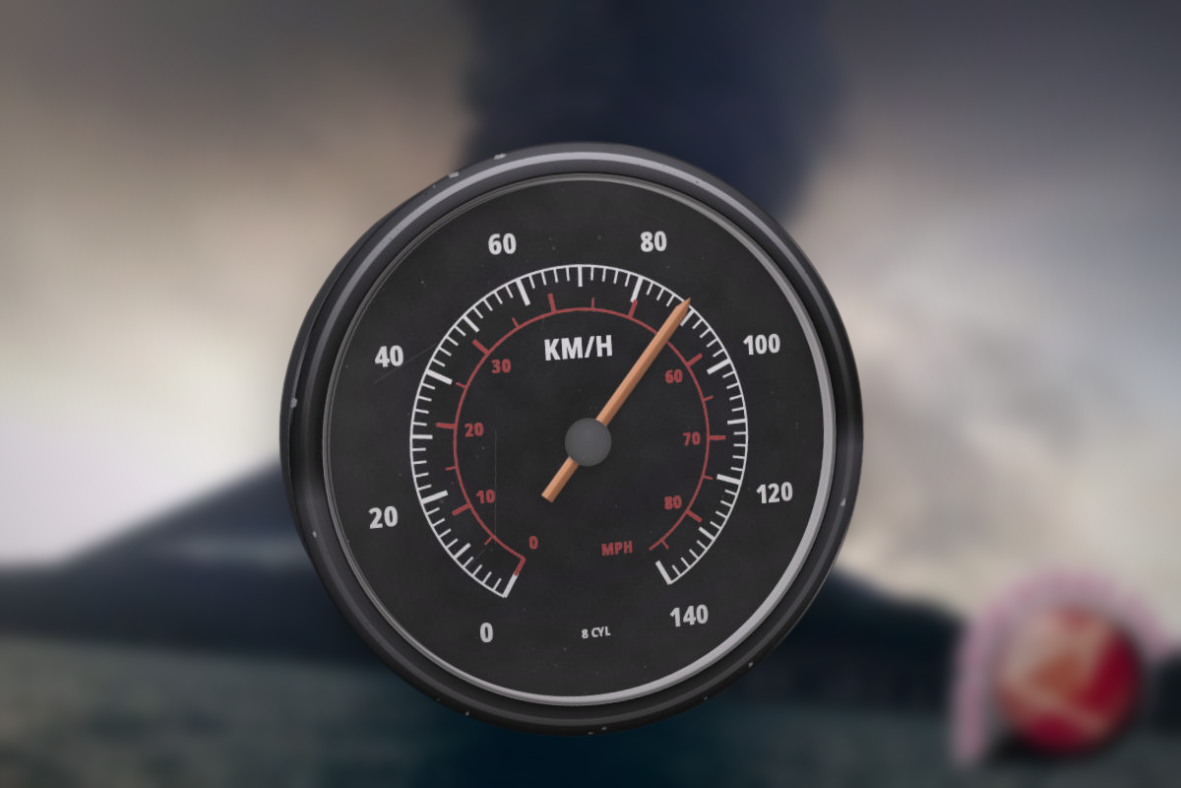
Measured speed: 88,km/h
